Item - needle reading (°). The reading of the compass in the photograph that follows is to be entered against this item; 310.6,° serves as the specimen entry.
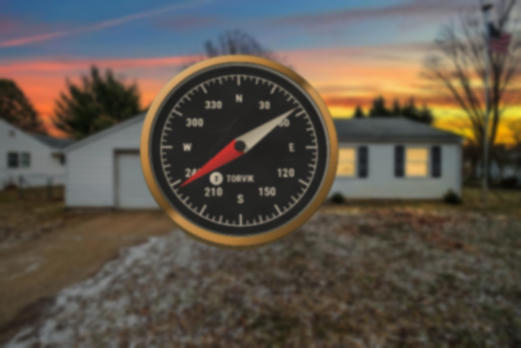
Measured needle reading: 235,°
